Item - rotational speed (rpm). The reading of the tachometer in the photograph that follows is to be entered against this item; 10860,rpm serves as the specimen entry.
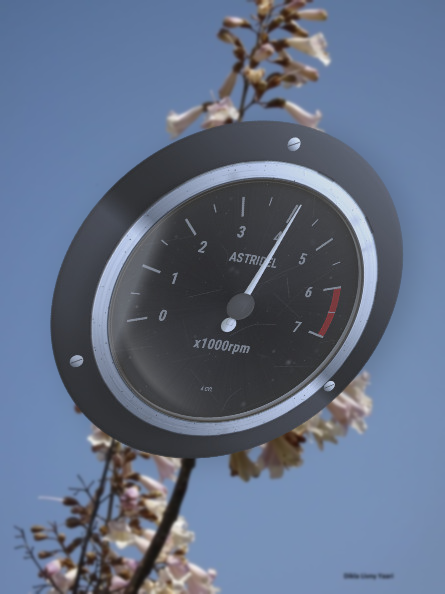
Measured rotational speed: 4000,rpm
